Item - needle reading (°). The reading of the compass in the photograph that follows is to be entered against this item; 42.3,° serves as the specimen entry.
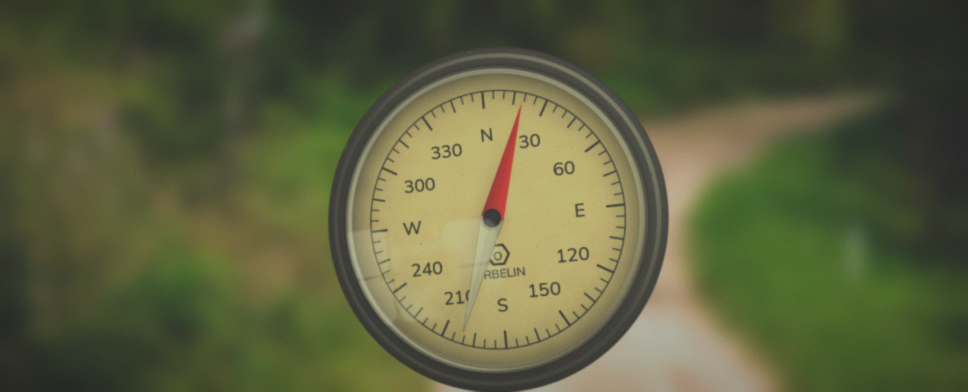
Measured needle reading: 20,°
